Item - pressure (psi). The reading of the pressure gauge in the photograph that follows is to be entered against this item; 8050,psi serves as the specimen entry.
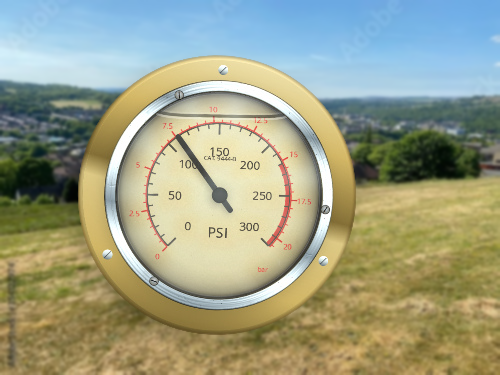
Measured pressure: 110,psi
